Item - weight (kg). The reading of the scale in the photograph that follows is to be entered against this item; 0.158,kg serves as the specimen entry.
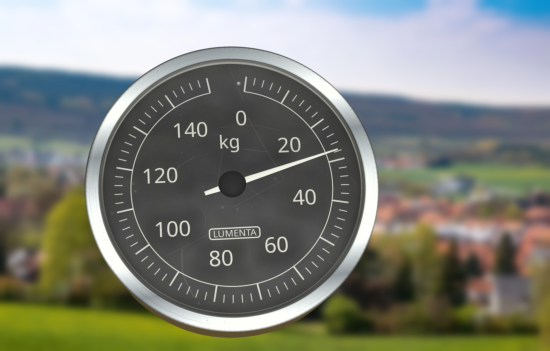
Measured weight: 28,kg
